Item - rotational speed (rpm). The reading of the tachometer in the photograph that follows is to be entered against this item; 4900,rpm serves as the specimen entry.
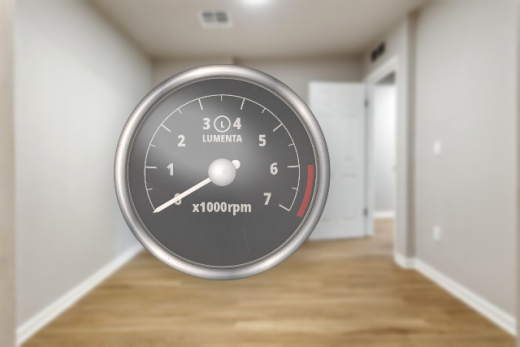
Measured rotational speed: 0,rpm
